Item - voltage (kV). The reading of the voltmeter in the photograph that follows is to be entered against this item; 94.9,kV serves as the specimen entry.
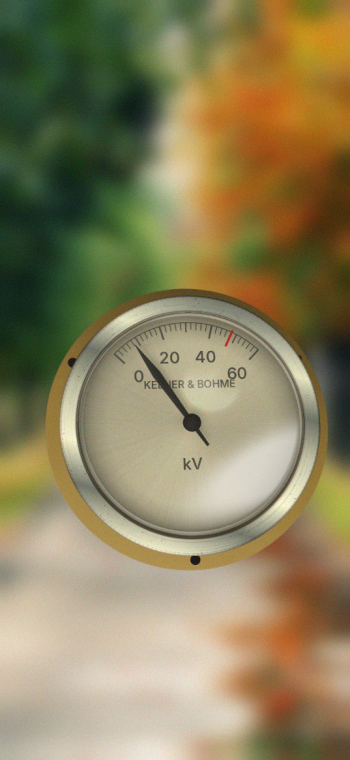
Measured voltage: 8,kV
